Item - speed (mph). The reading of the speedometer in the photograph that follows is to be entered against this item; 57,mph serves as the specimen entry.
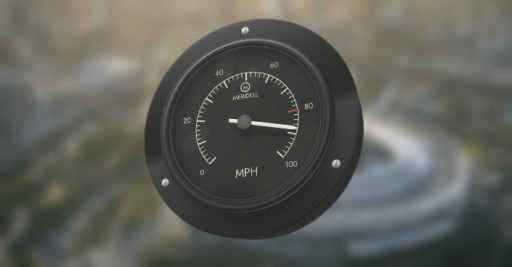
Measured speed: 88,mph
